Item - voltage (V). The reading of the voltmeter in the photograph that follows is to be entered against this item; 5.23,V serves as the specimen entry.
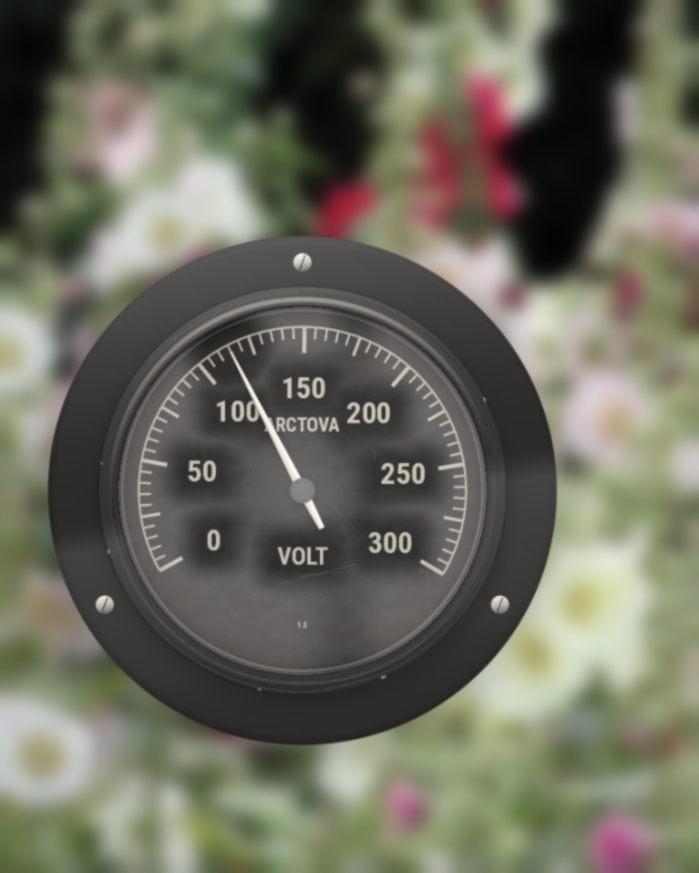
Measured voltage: 115,V
